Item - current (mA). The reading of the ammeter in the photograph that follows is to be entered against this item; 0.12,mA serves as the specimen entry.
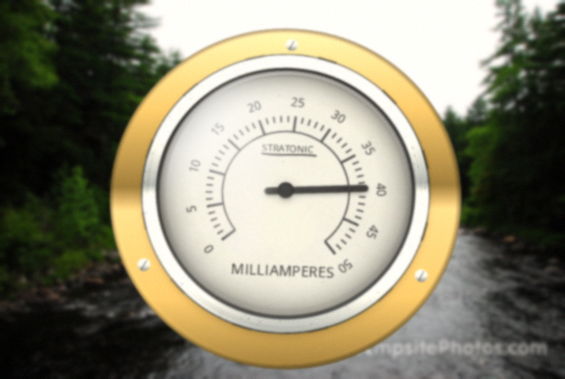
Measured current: 40,mA
